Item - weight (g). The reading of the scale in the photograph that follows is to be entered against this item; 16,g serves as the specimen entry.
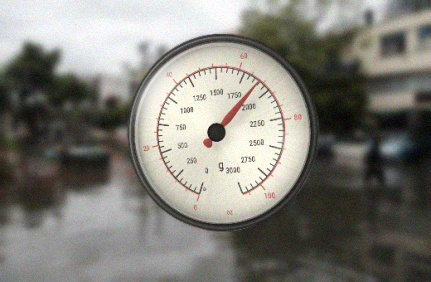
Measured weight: 1900,g
